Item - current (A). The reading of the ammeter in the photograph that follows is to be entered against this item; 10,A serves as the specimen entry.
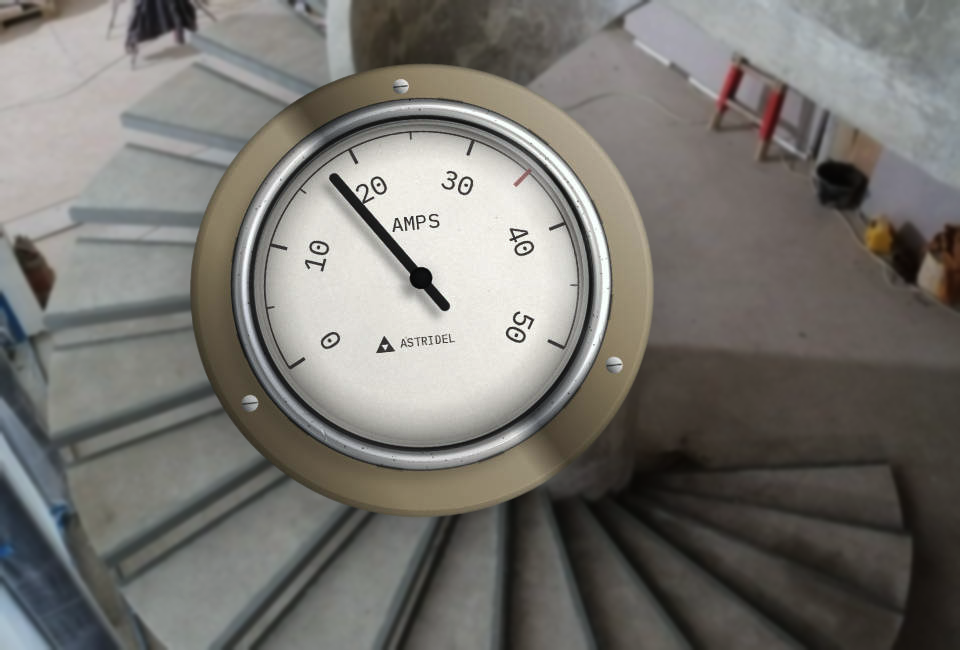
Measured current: 17.5,A
